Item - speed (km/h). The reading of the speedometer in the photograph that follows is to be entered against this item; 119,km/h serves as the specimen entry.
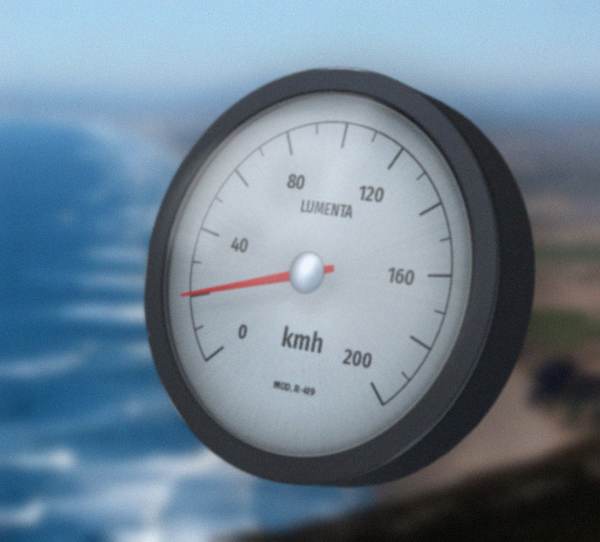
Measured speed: 20,km/h
